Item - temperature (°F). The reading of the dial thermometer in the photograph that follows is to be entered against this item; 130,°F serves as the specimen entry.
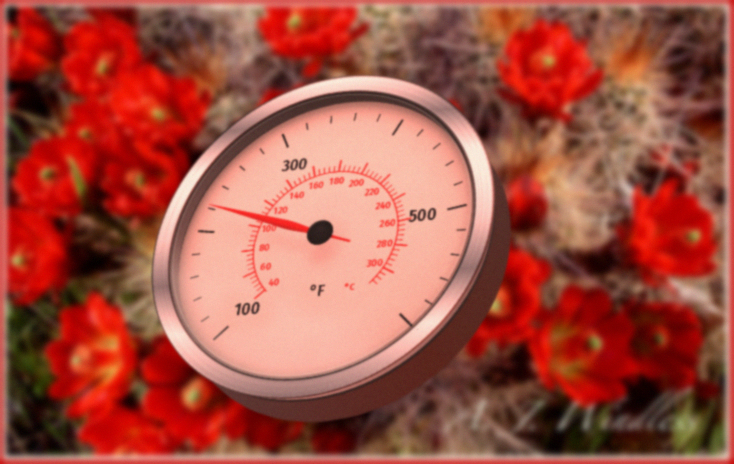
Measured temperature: 220,°F
